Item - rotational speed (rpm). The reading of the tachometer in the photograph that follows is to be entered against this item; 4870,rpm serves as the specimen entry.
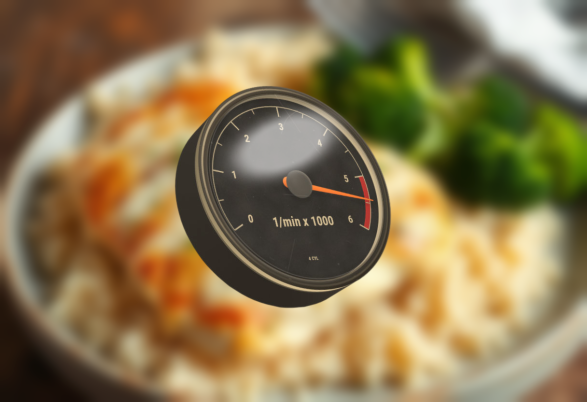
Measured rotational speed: 5500,rpm
